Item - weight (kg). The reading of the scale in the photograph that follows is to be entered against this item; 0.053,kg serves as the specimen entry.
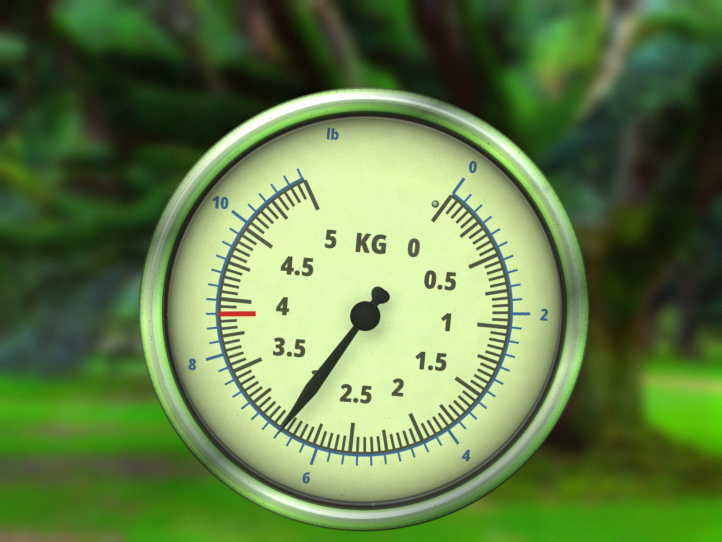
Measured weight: 3,kg
